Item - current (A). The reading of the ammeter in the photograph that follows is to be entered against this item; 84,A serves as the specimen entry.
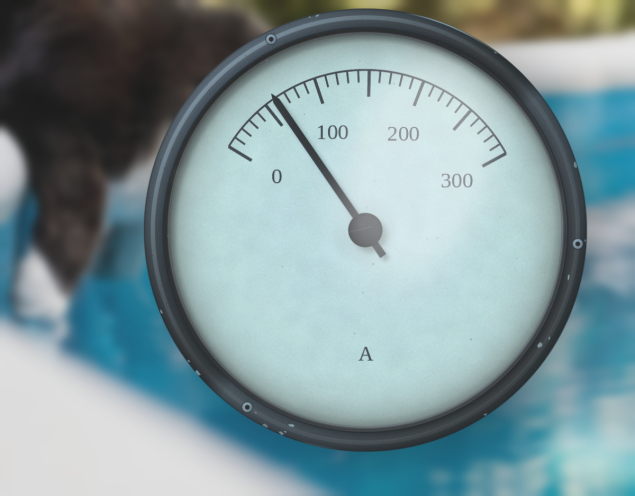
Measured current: 60,A
